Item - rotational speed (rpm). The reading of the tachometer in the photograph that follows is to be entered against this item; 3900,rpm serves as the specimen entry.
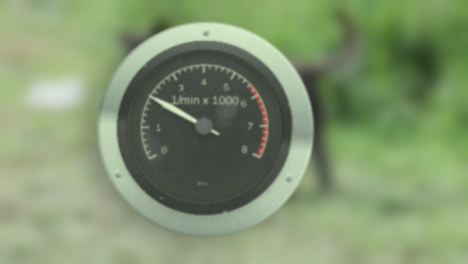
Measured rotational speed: 2000,rpm
